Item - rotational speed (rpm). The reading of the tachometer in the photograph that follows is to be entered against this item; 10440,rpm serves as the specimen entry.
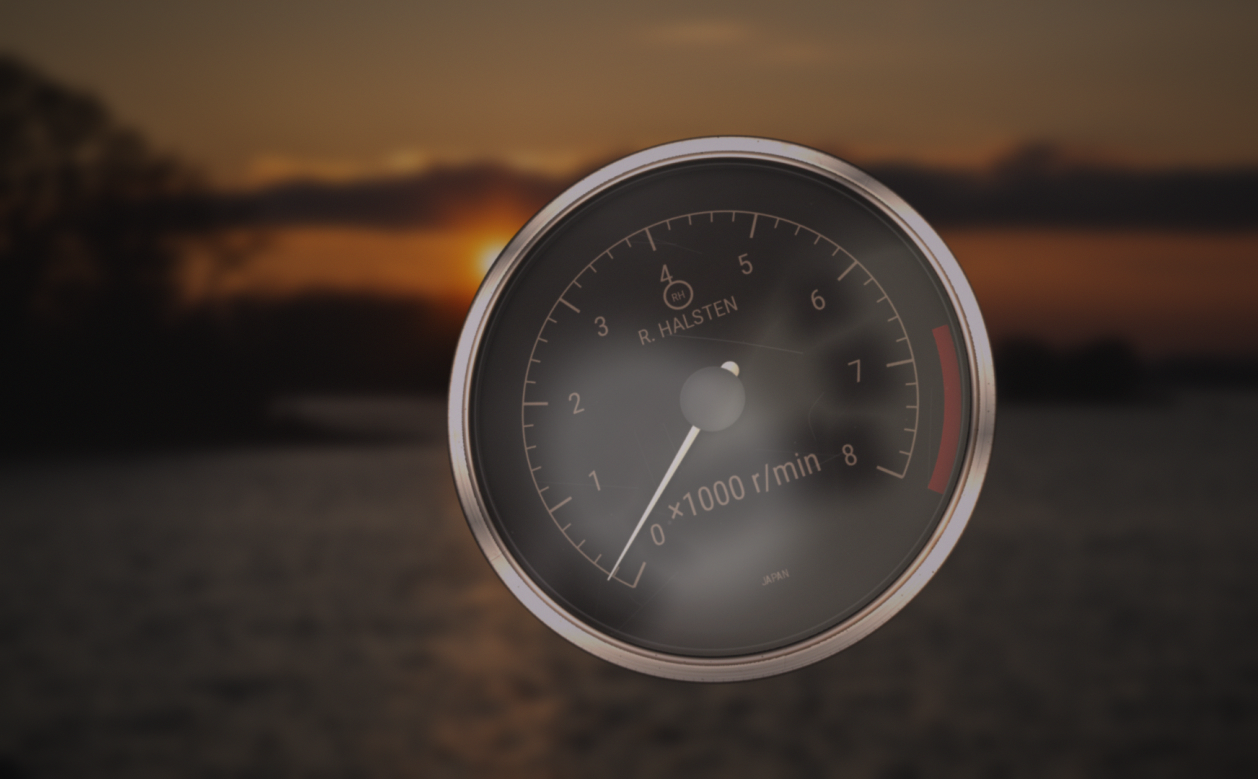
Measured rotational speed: 200,rpm
